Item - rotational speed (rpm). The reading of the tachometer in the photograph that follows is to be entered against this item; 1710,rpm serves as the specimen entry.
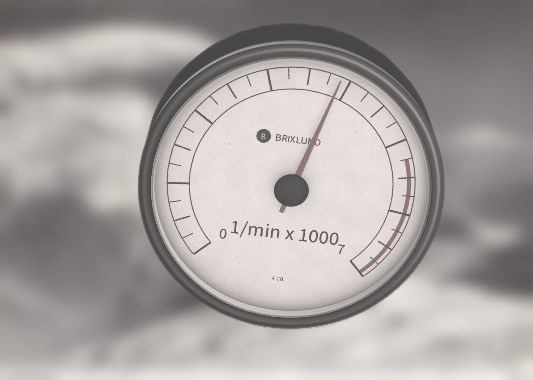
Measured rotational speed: 3875,rpm
